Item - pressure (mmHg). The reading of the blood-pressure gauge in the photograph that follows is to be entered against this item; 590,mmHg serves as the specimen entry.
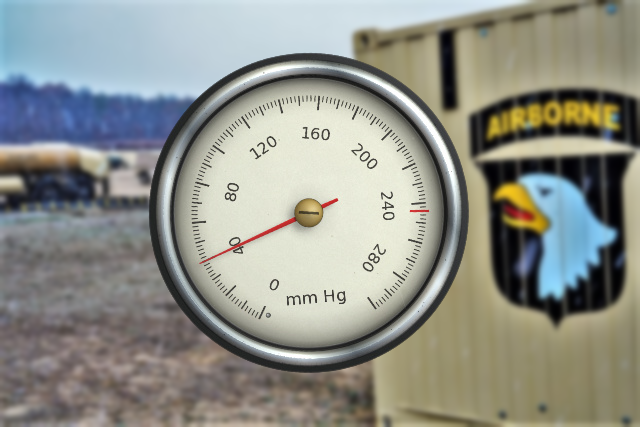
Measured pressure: 40,mmHg
